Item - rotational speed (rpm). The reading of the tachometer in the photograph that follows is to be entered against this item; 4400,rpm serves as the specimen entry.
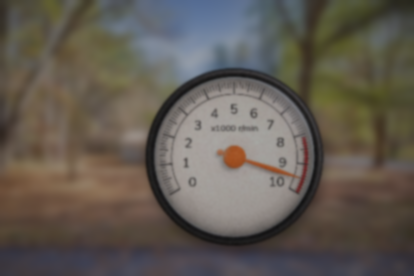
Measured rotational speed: 9500,rpm
